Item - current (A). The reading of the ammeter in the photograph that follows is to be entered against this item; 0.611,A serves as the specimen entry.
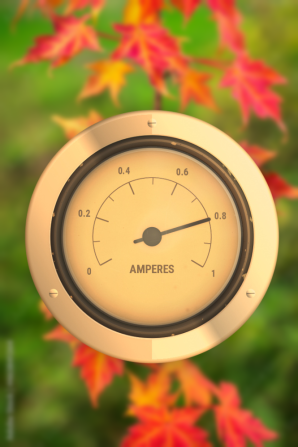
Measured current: 0.8,A
